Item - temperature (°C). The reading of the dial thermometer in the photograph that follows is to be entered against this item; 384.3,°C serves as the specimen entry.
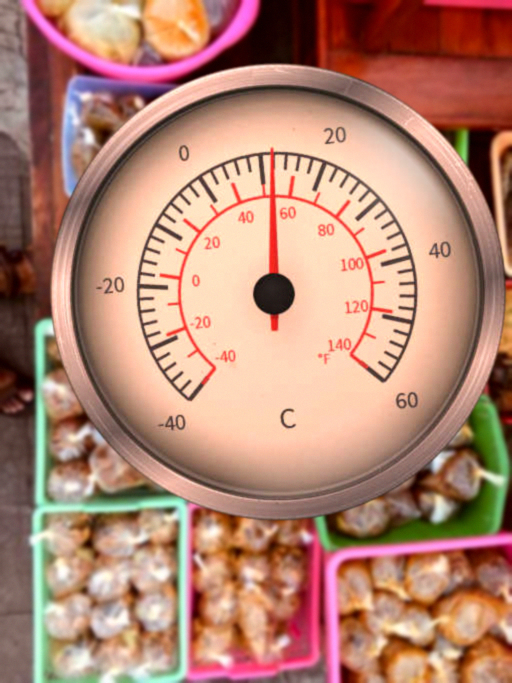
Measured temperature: 12,°C
